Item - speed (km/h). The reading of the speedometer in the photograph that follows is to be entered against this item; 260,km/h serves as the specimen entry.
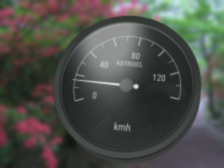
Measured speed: 15,km/h
